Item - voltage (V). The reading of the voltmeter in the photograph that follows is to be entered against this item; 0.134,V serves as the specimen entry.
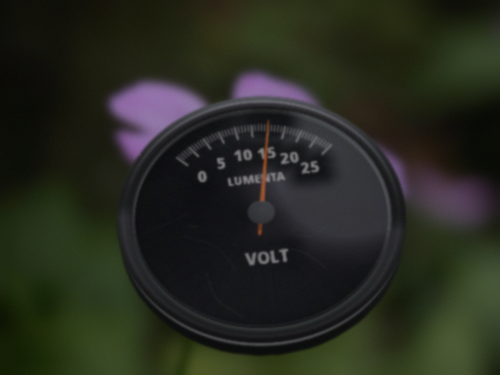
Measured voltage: 15,V
